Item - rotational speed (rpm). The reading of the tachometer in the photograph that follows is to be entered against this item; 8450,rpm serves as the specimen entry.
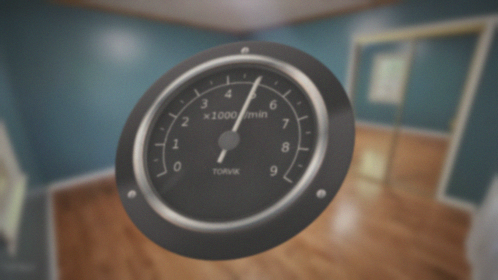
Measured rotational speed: 5000,rpm
